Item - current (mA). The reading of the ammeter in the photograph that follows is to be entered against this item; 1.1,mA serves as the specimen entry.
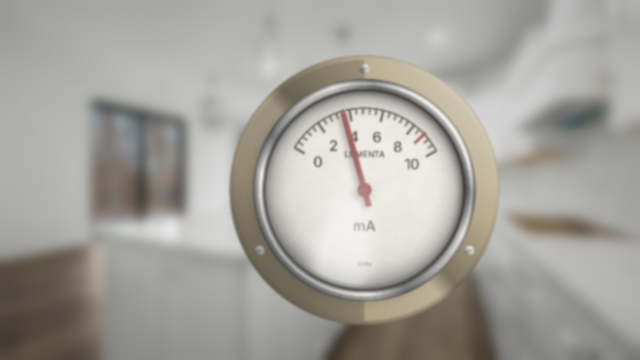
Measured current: 3.6,mA
